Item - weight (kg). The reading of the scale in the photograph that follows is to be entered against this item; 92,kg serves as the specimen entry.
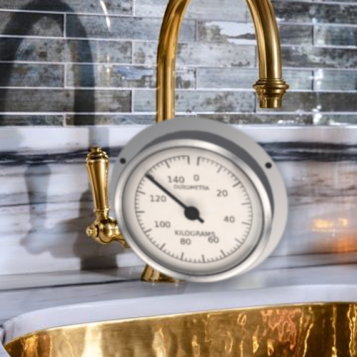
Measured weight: 130,kg
